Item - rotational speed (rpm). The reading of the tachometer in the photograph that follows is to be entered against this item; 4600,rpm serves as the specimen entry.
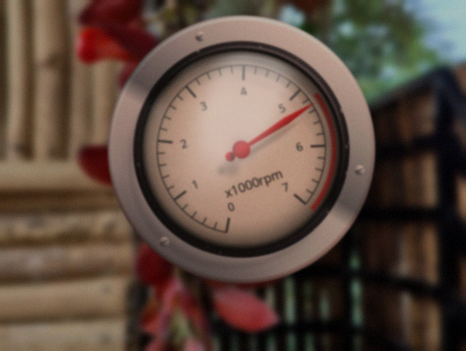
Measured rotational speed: 5300,rpm
